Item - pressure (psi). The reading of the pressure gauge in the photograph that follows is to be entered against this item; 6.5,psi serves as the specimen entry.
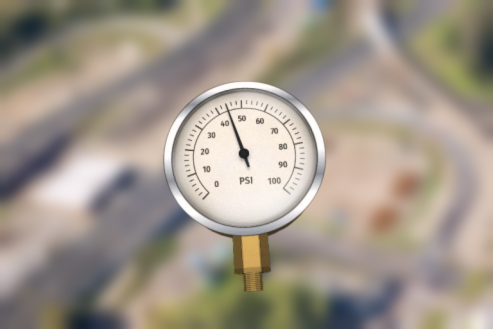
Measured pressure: 44,psi
